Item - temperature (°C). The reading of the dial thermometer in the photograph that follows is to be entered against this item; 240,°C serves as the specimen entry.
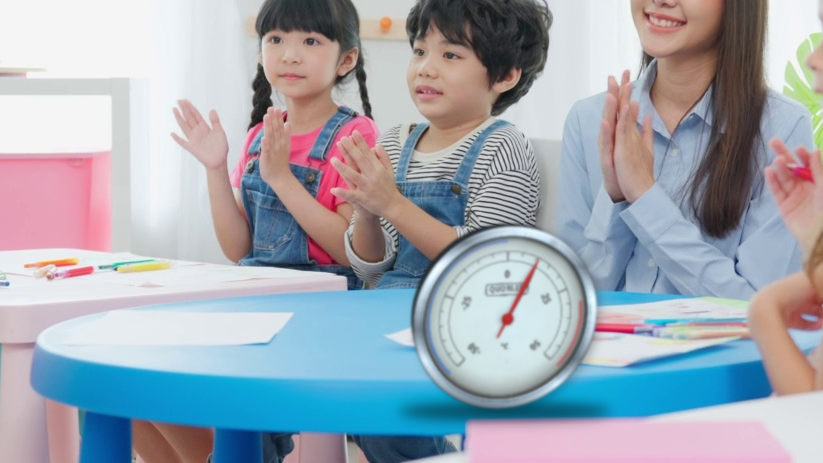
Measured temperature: 10,°C
